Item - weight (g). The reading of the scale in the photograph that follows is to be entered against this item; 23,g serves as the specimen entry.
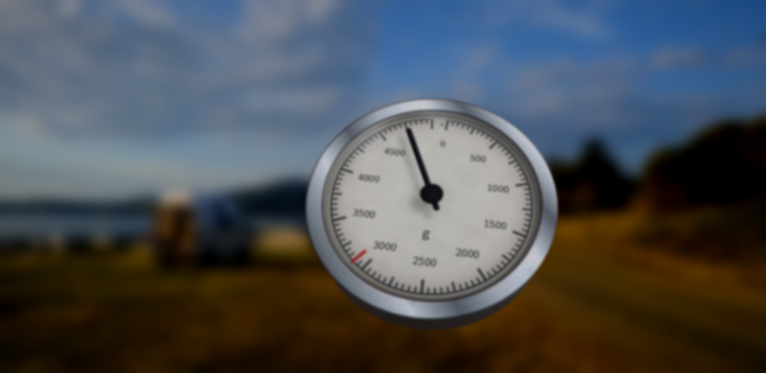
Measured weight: 4750,g
